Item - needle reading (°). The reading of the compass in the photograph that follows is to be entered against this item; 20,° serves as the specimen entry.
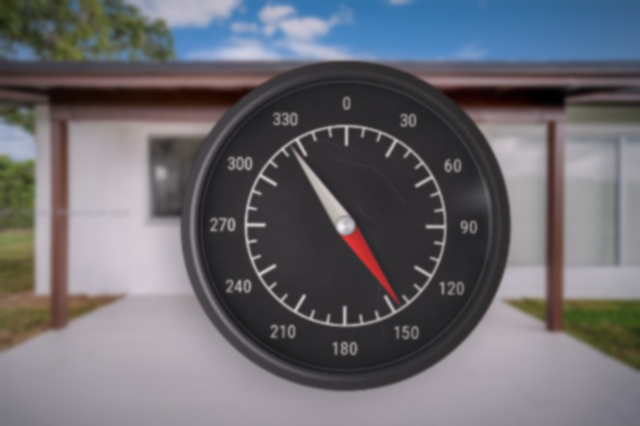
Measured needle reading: 145,°
